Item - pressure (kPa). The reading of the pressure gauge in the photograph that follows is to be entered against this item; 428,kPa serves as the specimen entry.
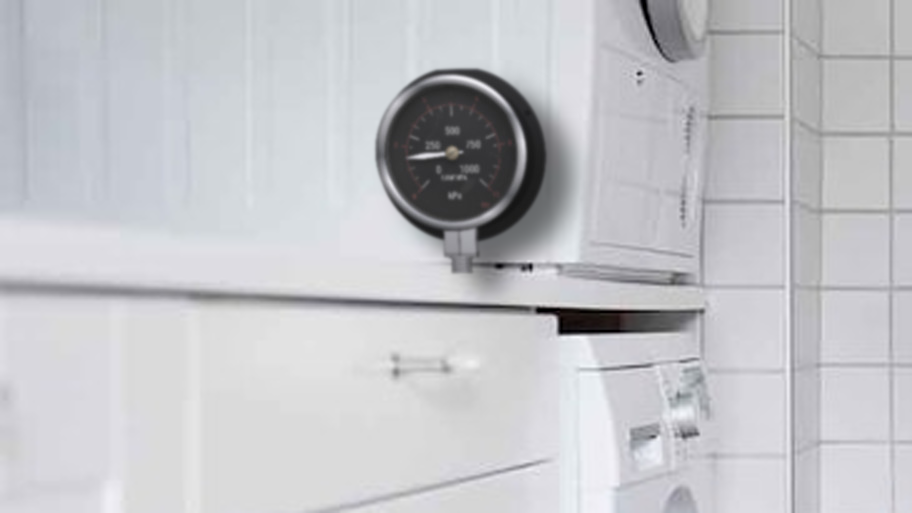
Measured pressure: 150,kPa
